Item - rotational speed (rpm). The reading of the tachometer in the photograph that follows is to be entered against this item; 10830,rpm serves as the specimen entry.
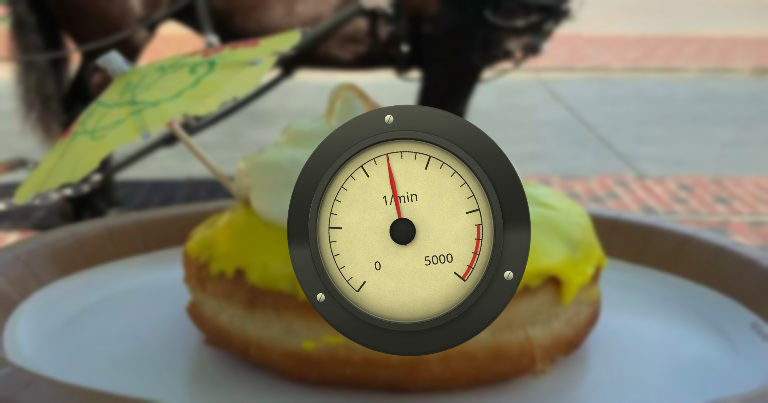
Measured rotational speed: 2400,rpm
